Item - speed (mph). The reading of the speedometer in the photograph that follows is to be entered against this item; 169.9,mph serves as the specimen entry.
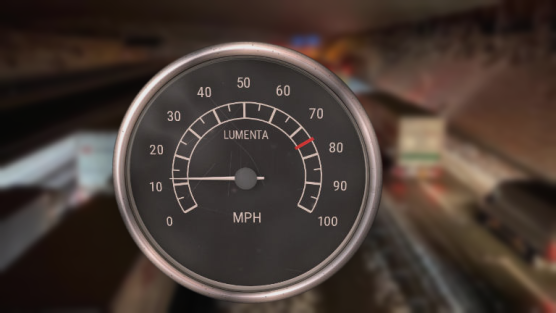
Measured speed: 12.5,mph
